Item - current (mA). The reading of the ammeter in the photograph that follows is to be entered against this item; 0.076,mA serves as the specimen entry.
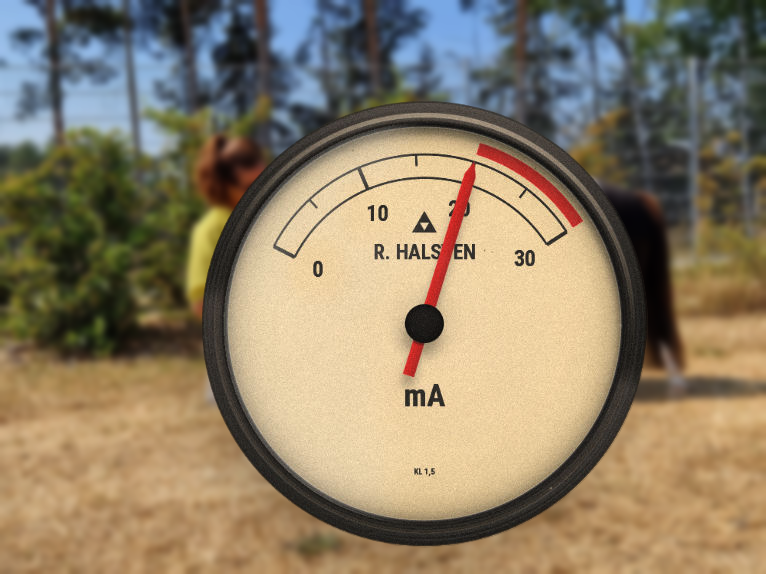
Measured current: 20,mA
